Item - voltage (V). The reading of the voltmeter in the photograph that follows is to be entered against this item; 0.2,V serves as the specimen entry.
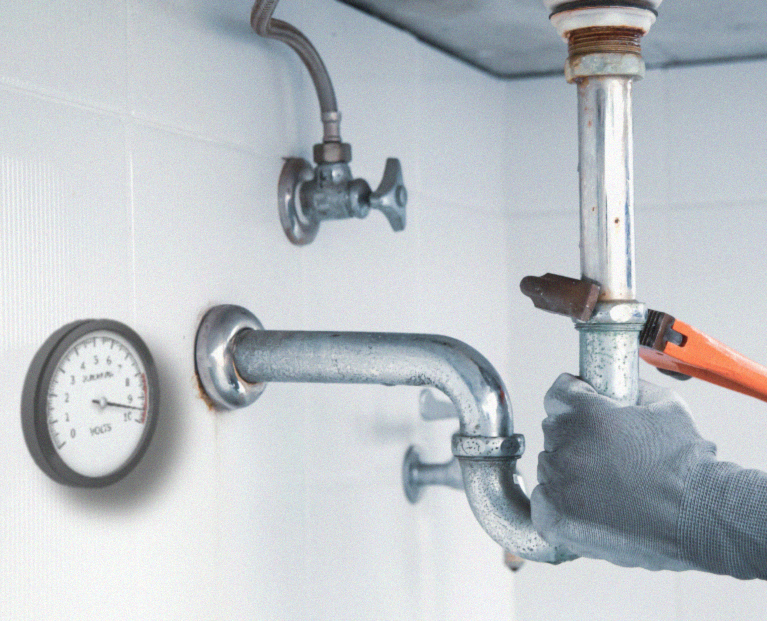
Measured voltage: 9.5,V
